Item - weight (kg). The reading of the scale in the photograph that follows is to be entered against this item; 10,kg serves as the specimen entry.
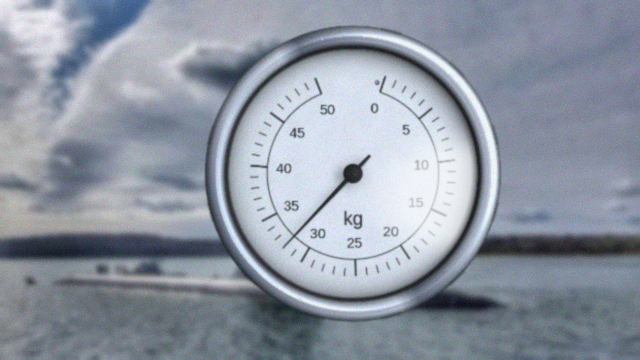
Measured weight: 32,kg
